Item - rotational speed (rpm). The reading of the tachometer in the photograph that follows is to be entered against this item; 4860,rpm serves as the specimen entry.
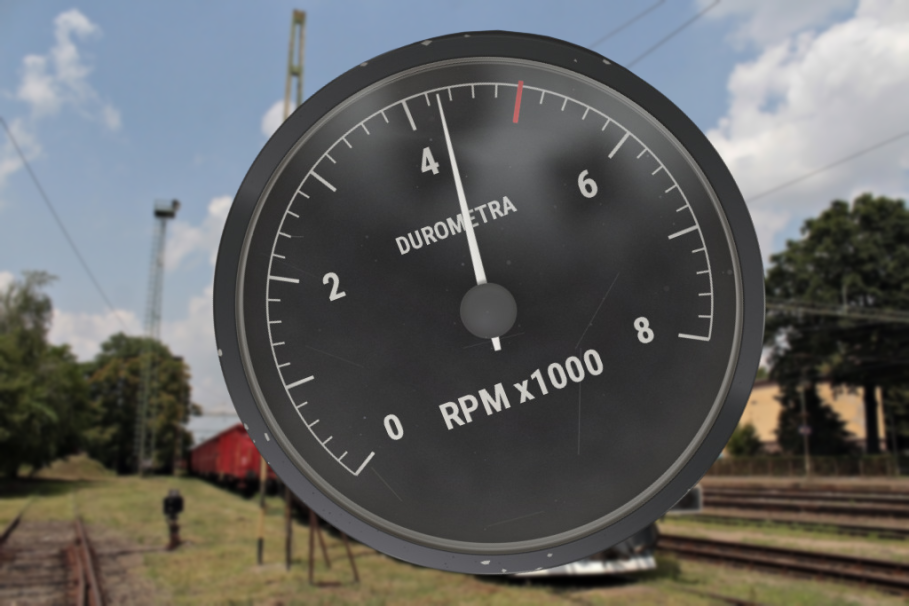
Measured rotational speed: 4300,rpm
